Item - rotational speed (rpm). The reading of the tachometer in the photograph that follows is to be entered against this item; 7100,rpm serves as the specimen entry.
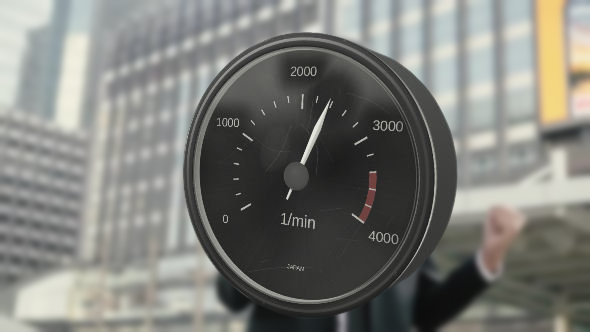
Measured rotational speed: 2400,rpm
